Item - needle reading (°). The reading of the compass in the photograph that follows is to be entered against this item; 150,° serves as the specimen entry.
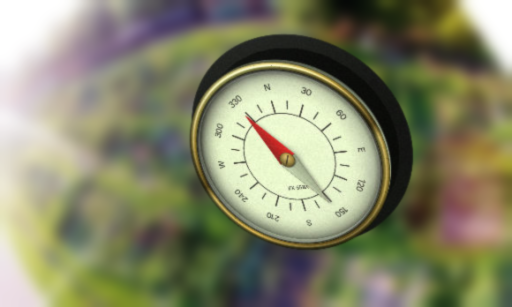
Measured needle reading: 330,°
